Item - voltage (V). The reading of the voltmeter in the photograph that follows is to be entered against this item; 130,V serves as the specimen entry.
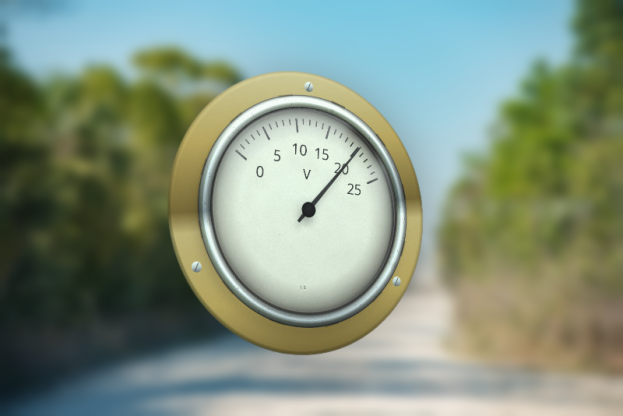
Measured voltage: 20,V
